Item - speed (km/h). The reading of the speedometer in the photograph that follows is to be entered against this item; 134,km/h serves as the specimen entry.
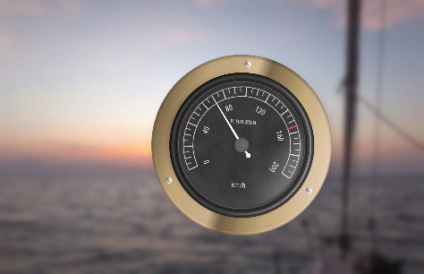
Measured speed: 70,km/h
